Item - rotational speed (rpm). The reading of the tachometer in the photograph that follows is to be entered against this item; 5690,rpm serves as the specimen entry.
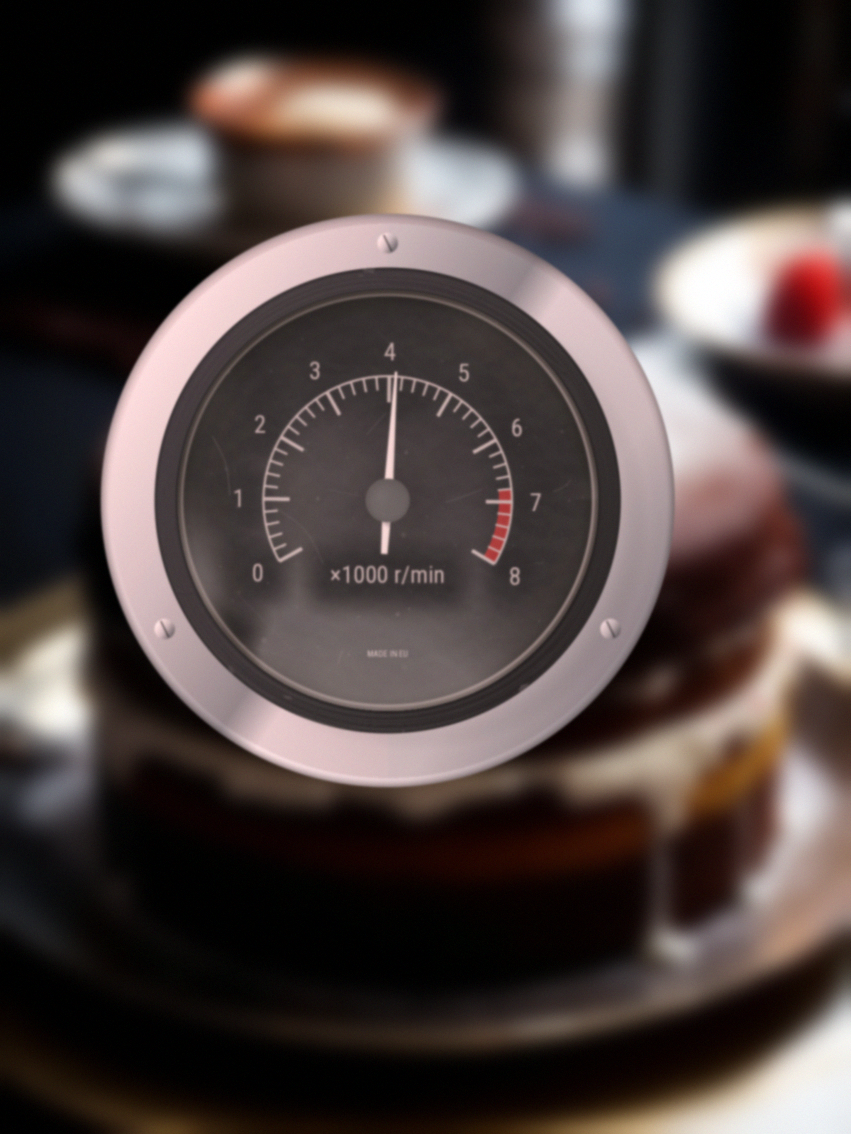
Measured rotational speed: 4100,rpm
